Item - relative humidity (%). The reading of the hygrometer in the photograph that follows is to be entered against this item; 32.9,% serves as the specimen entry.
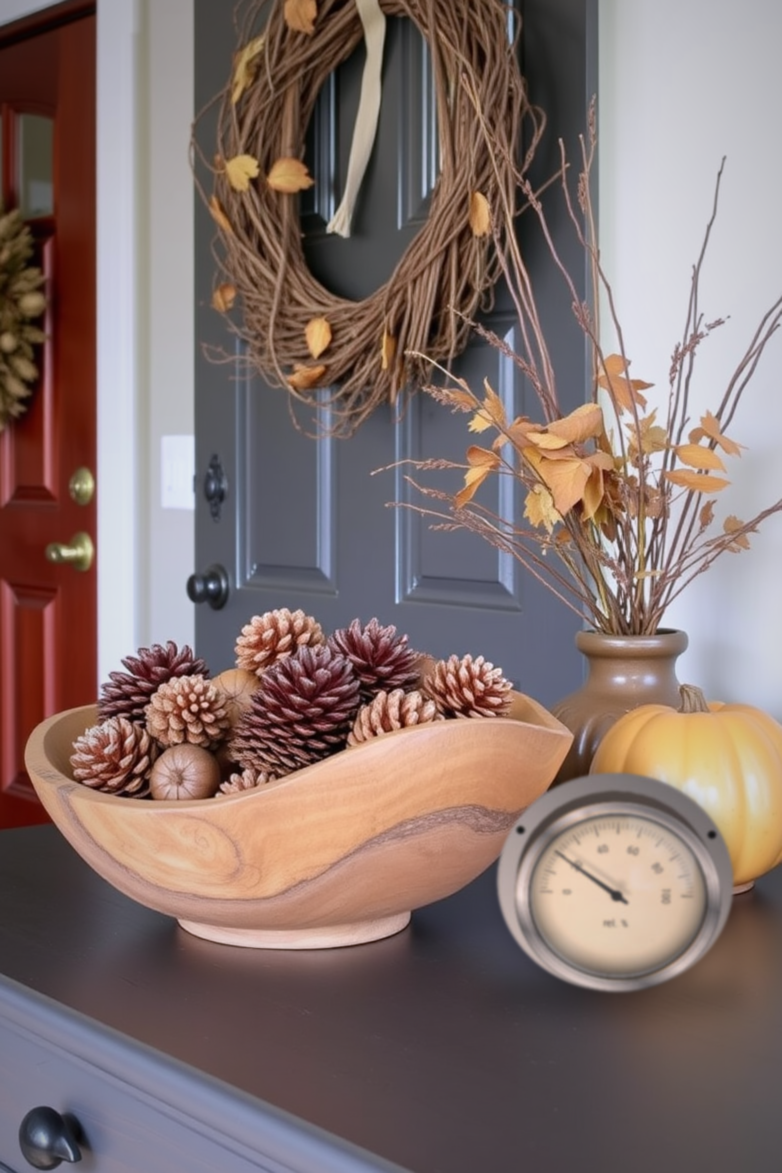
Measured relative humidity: 20,%
